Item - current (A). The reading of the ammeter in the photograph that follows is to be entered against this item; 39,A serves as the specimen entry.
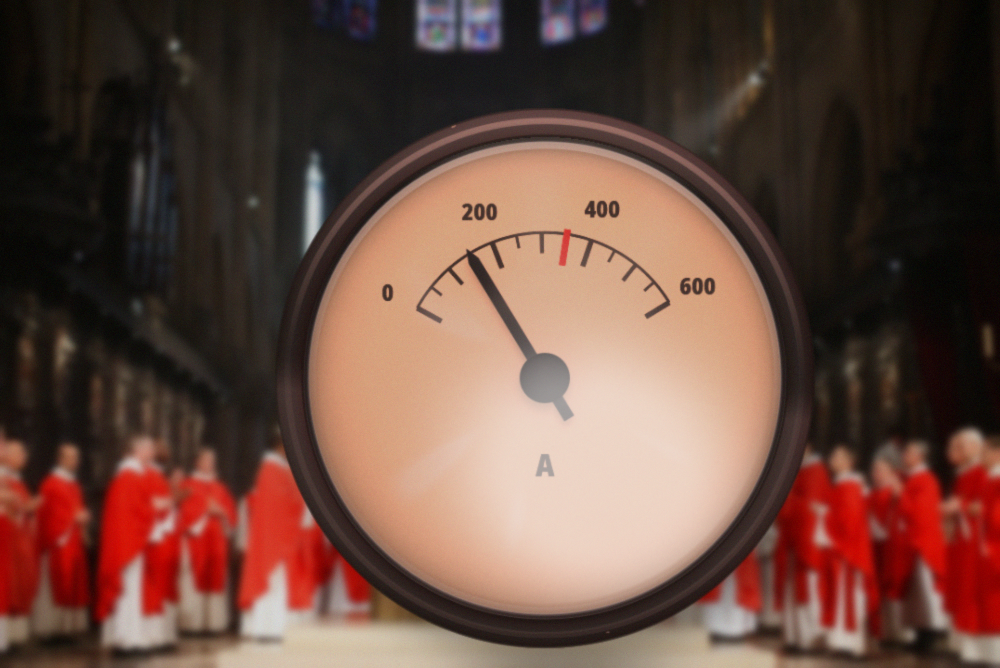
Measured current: 150,A
